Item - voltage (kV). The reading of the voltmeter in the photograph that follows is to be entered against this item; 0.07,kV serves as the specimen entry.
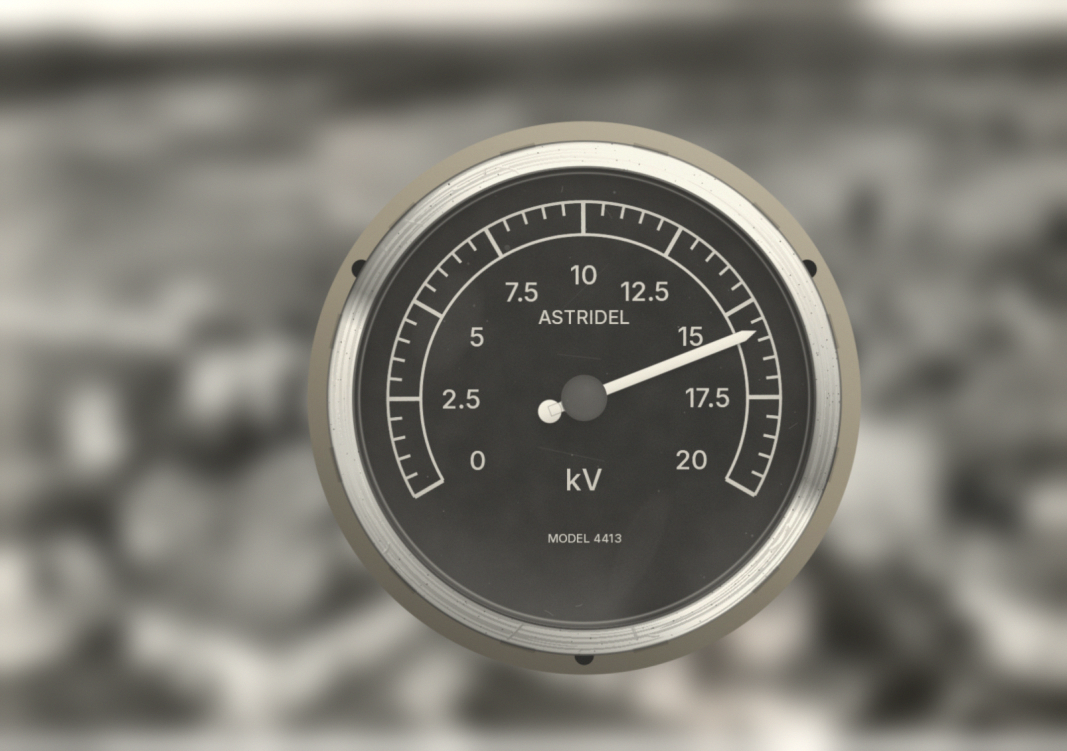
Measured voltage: 15.75,kV
